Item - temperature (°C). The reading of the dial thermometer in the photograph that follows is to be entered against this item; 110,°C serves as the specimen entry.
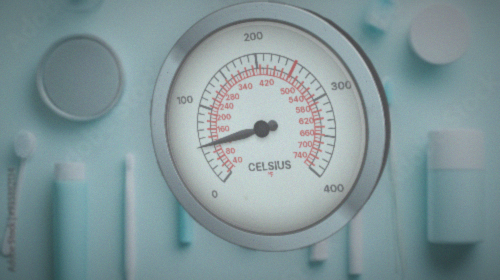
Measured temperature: 50,°C
